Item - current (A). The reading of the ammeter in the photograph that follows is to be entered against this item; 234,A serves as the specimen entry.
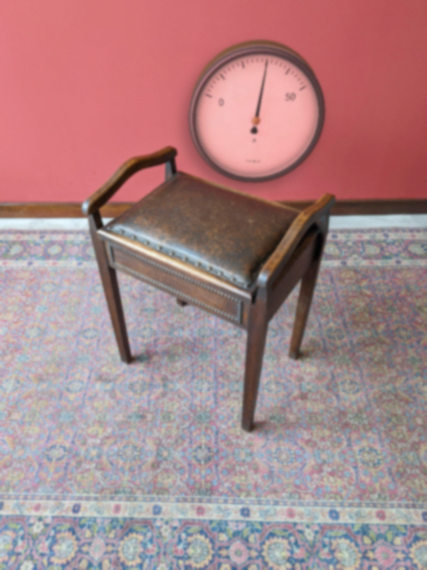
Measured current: 30,A
